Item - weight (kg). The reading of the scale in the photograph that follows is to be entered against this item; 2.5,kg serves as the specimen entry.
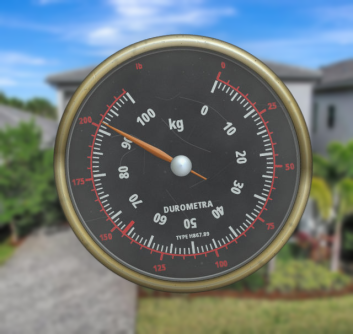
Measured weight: 92,kg
